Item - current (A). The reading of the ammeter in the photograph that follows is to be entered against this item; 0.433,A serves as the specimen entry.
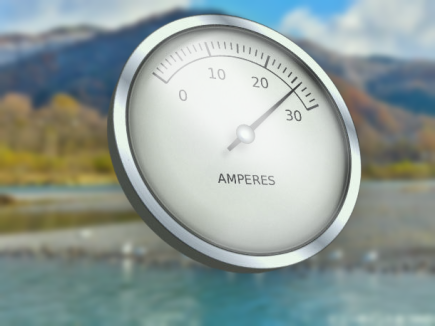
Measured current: 26,A
